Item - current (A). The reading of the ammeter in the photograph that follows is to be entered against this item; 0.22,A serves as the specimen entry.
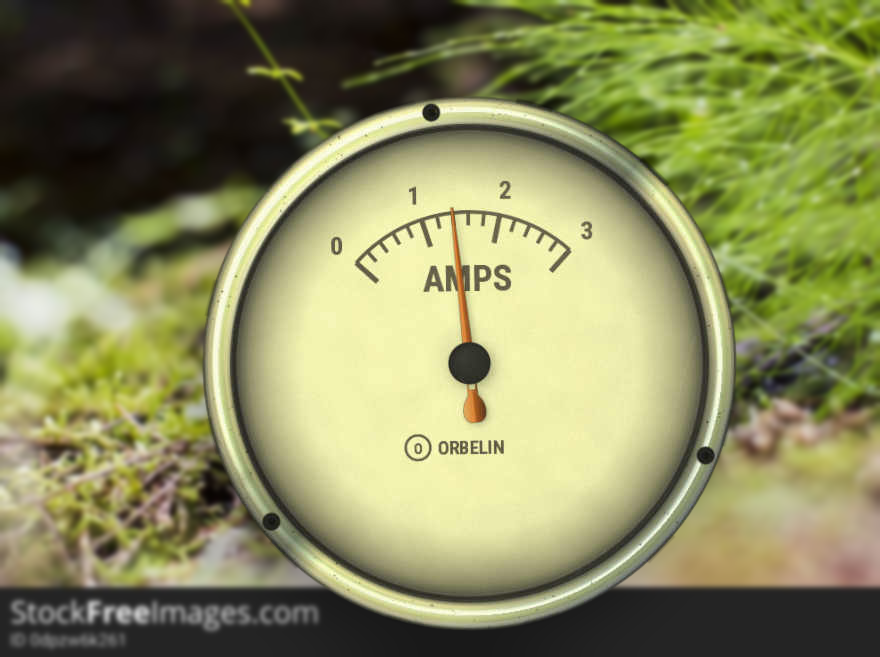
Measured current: 1.4,A
